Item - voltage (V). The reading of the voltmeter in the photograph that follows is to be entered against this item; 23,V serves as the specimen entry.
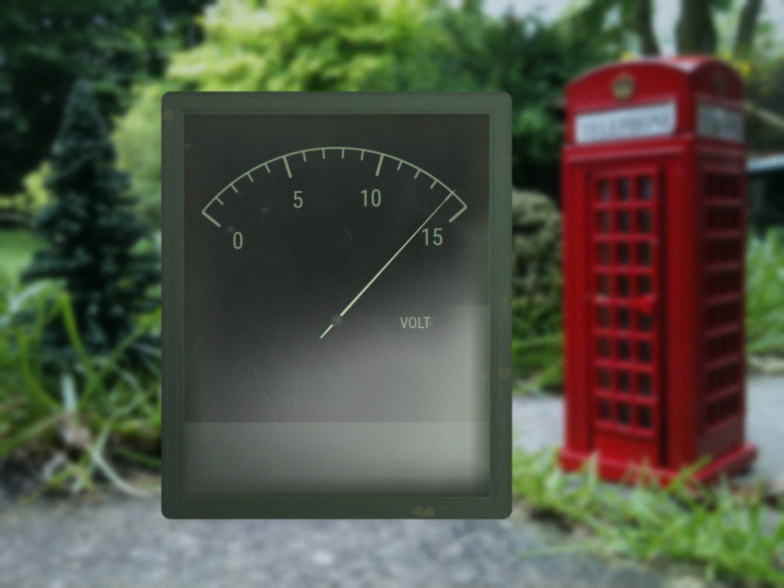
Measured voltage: 14,V
